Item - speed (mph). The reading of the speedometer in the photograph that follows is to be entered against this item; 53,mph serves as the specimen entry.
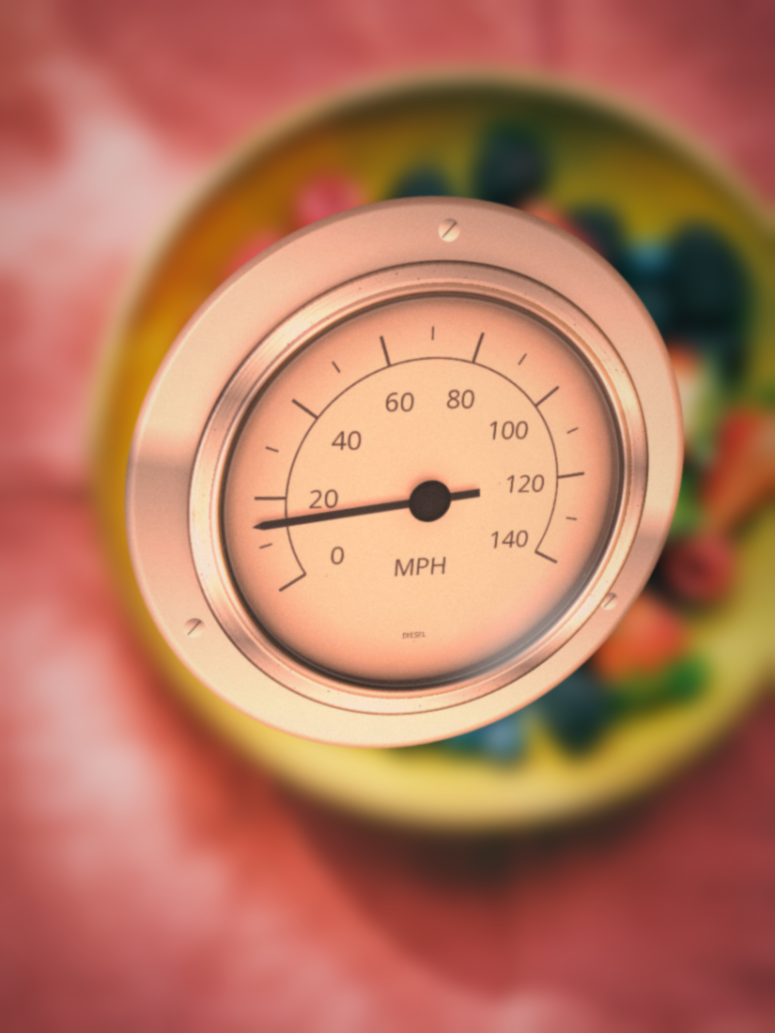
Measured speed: 15,mph
